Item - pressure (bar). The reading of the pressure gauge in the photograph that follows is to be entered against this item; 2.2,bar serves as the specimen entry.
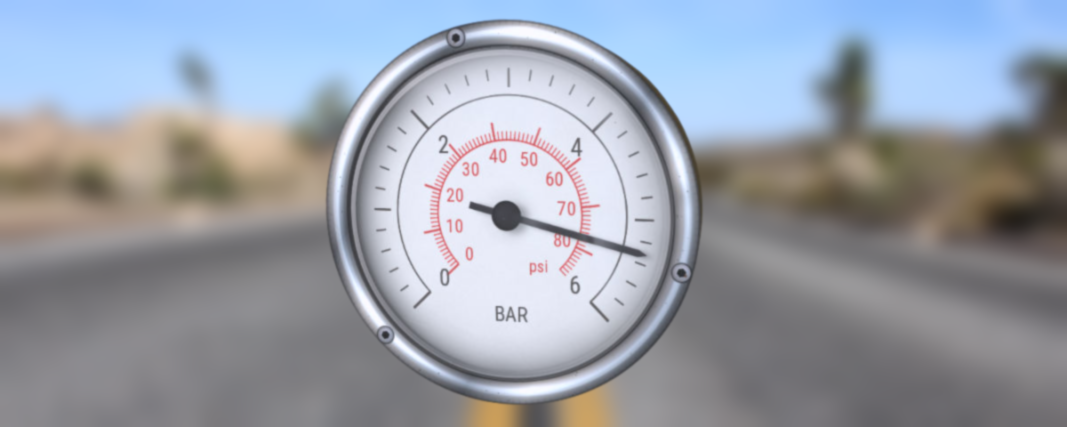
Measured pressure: 5.3,bar
